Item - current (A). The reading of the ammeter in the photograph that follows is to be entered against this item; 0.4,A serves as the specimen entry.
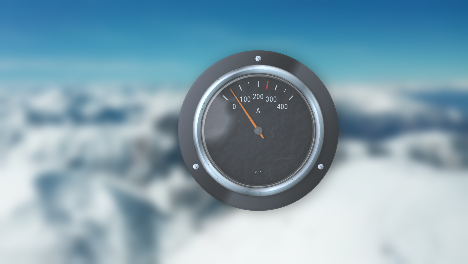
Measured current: 50,A
